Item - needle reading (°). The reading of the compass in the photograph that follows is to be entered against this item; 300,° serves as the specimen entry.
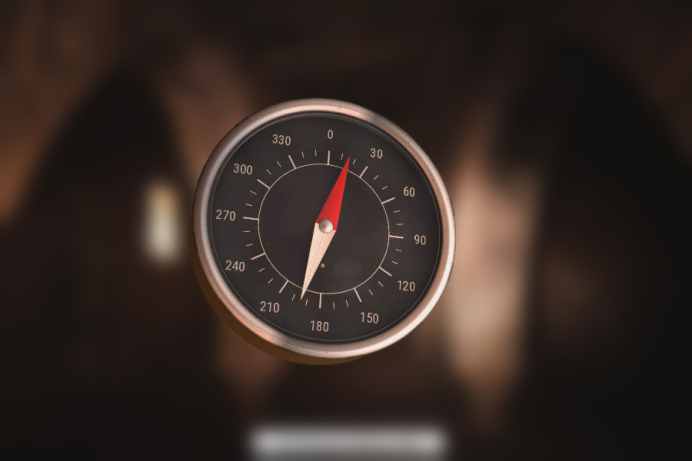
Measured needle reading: 15,°
